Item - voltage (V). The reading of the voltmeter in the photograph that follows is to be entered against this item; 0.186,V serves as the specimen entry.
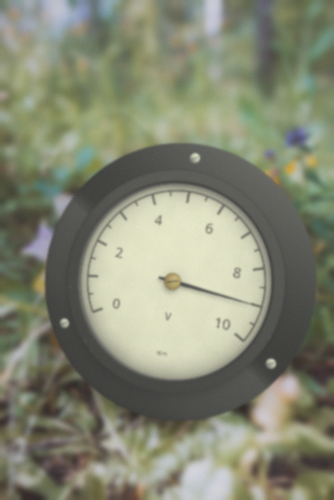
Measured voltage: 9,V
